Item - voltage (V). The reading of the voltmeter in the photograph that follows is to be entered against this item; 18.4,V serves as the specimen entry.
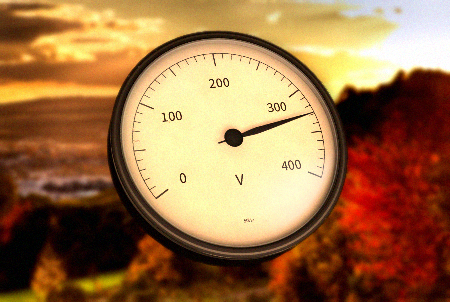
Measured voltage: 330,V
